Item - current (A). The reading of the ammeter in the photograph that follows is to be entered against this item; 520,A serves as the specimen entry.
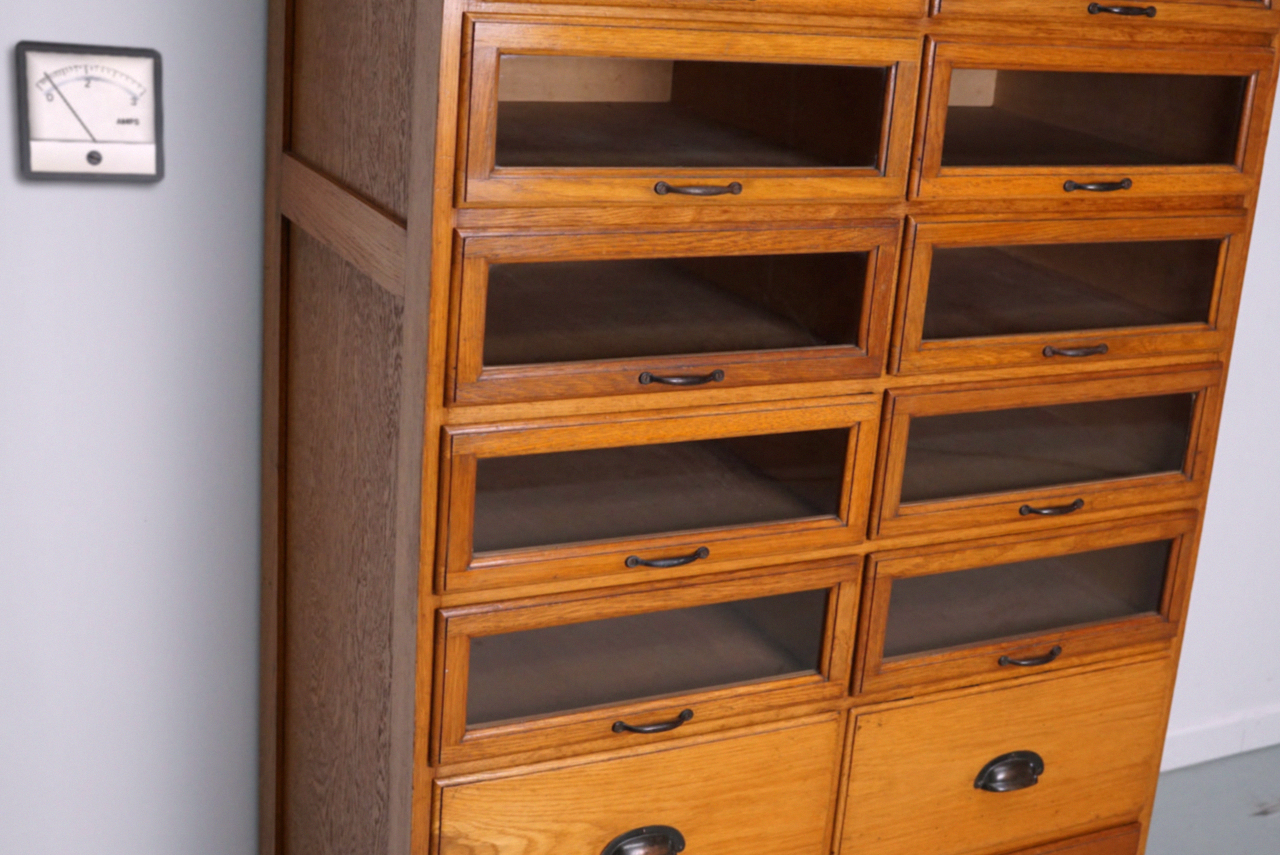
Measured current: 1,A
